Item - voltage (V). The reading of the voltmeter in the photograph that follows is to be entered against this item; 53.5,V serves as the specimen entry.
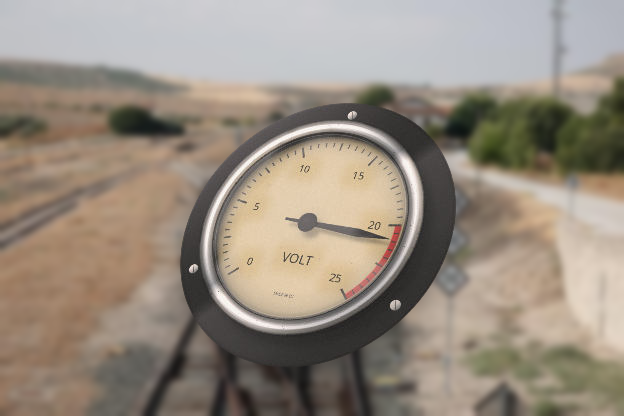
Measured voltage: 21,V
